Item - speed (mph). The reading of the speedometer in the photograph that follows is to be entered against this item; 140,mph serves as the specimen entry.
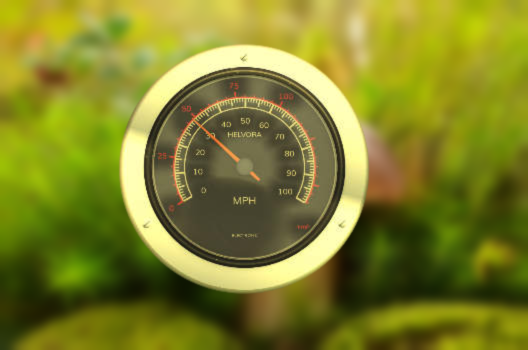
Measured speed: 30,mph
